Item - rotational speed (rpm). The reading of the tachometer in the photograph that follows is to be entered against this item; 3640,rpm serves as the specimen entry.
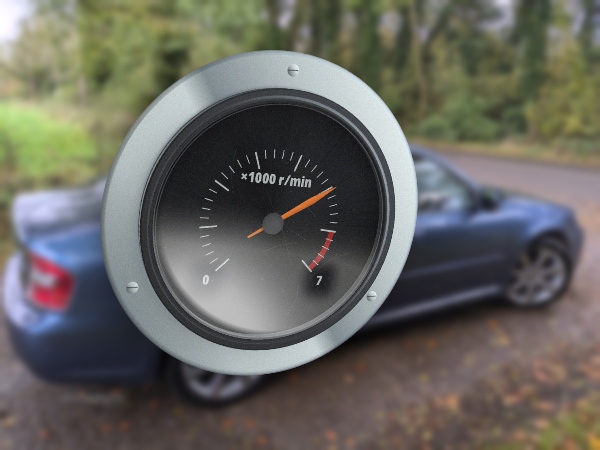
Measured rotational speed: 5000,rpm
